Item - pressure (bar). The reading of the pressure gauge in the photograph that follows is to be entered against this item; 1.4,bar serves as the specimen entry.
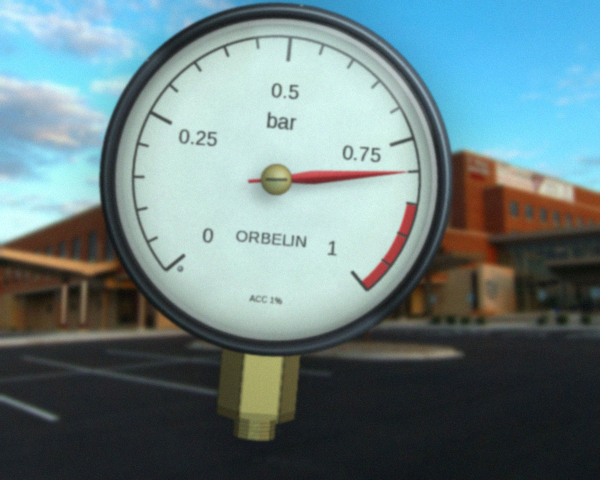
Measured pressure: 0.8,bar
